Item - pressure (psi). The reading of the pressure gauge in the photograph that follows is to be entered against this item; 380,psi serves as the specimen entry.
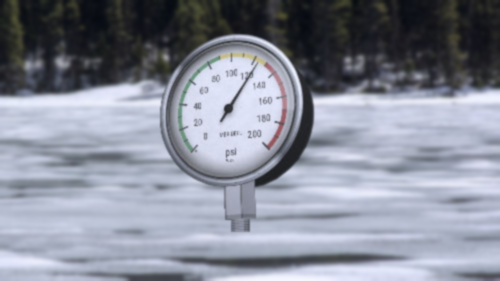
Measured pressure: 125,psi
